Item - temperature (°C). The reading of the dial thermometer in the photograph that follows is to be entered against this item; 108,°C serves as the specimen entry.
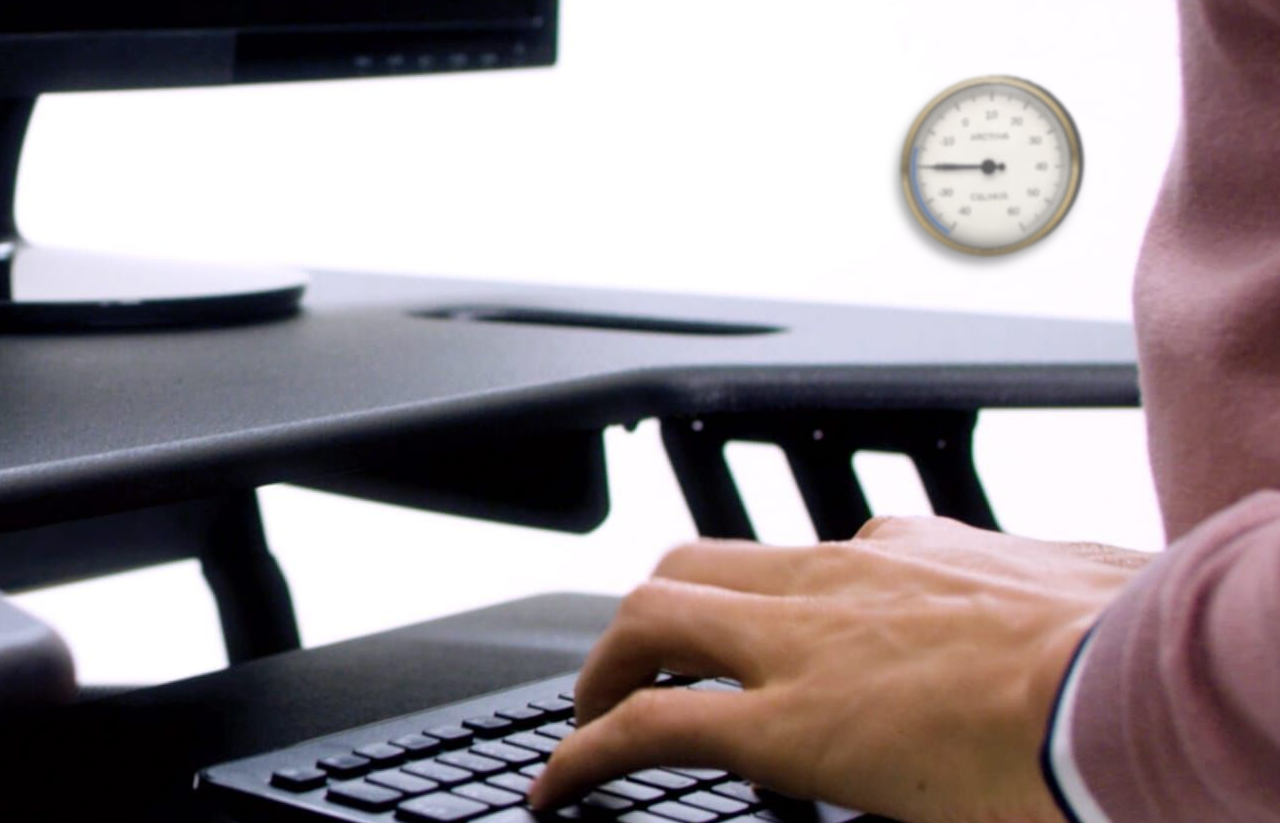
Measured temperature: -20,°C
